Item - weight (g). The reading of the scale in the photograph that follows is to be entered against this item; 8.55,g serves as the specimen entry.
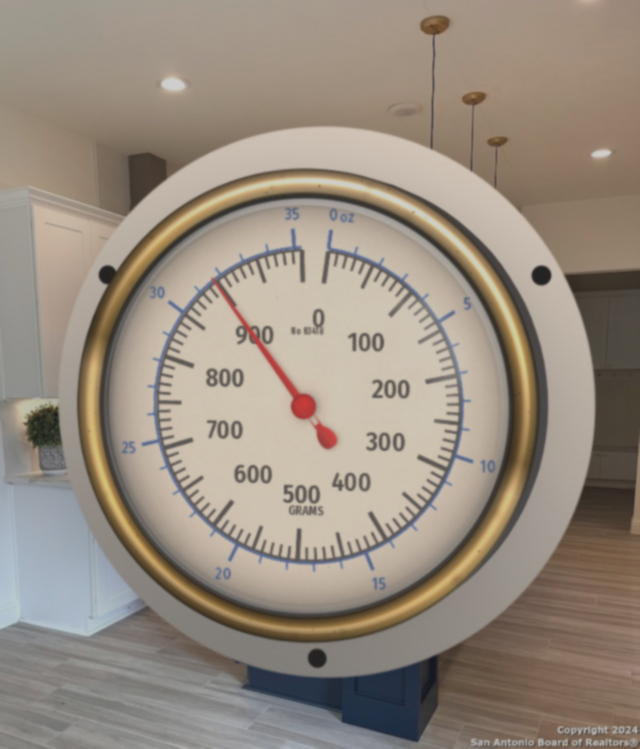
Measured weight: 900,g
